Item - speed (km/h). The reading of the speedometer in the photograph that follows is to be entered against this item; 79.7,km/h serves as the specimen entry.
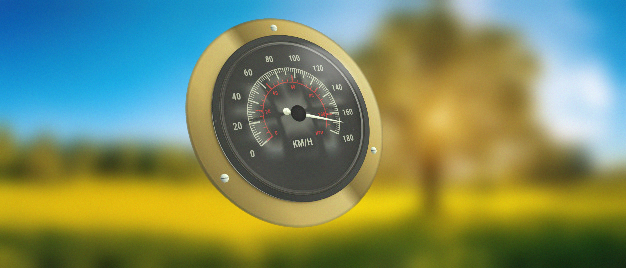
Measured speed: 170,km/h
